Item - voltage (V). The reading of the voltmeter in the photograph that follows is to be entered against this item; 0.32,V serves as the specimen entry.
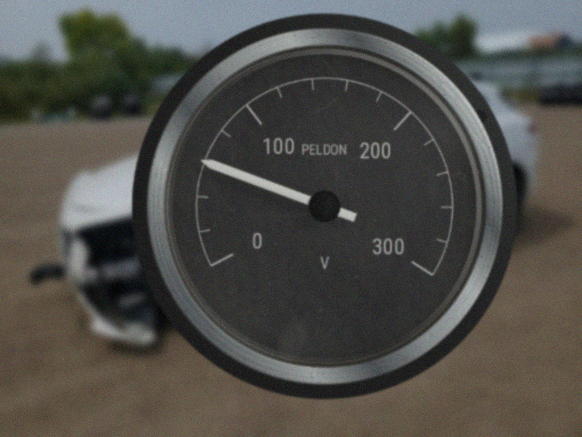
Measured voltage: 60,V
